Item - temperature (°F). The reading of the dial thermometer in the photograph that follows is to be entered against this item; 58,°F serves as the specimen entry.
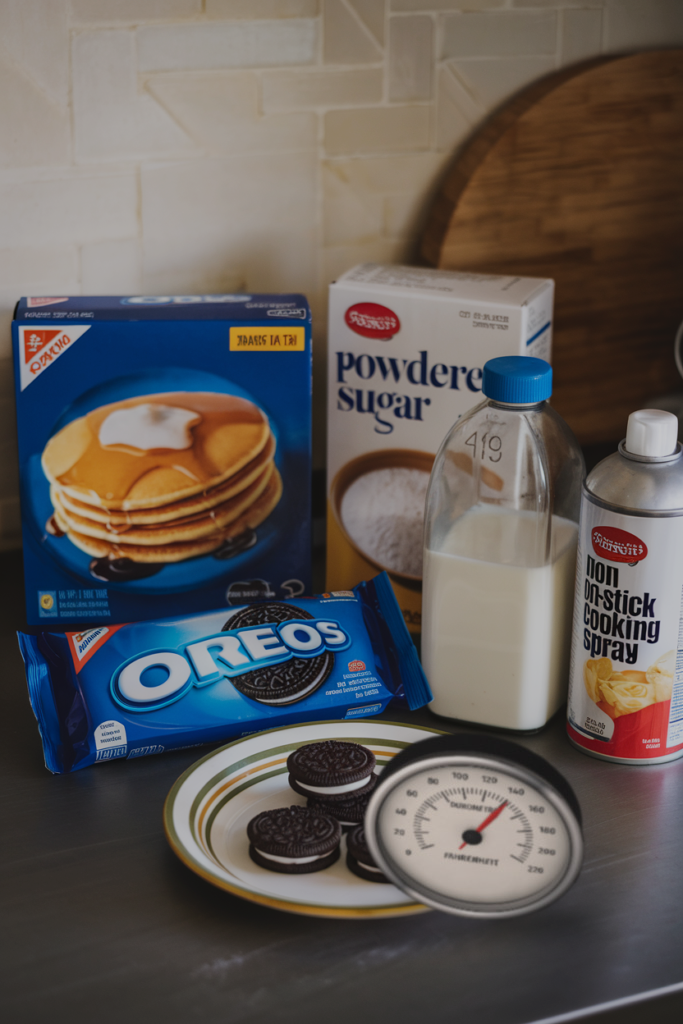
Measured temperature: 140,°F
